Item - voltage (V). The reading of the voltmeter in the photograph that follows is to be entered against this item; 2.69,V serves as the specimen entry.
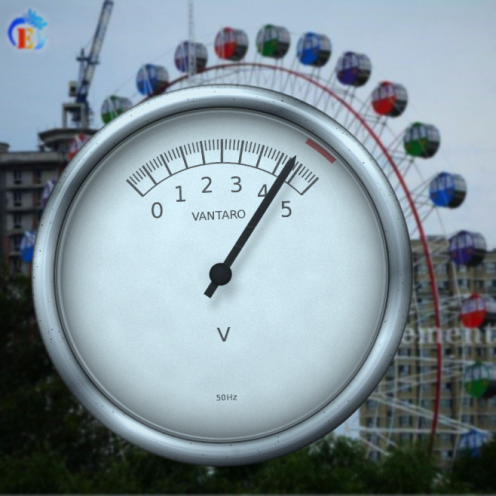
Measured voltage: 4.3,V
